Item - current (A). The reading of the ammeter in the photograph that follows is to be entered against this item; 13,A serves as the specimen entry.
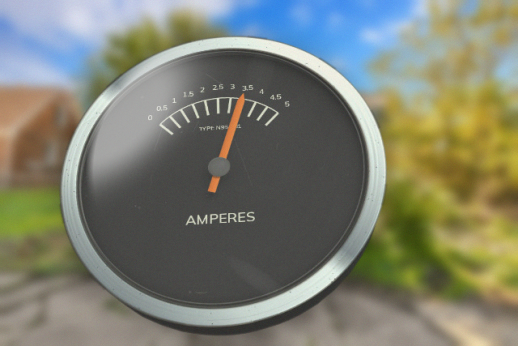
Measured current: 3.5,A
